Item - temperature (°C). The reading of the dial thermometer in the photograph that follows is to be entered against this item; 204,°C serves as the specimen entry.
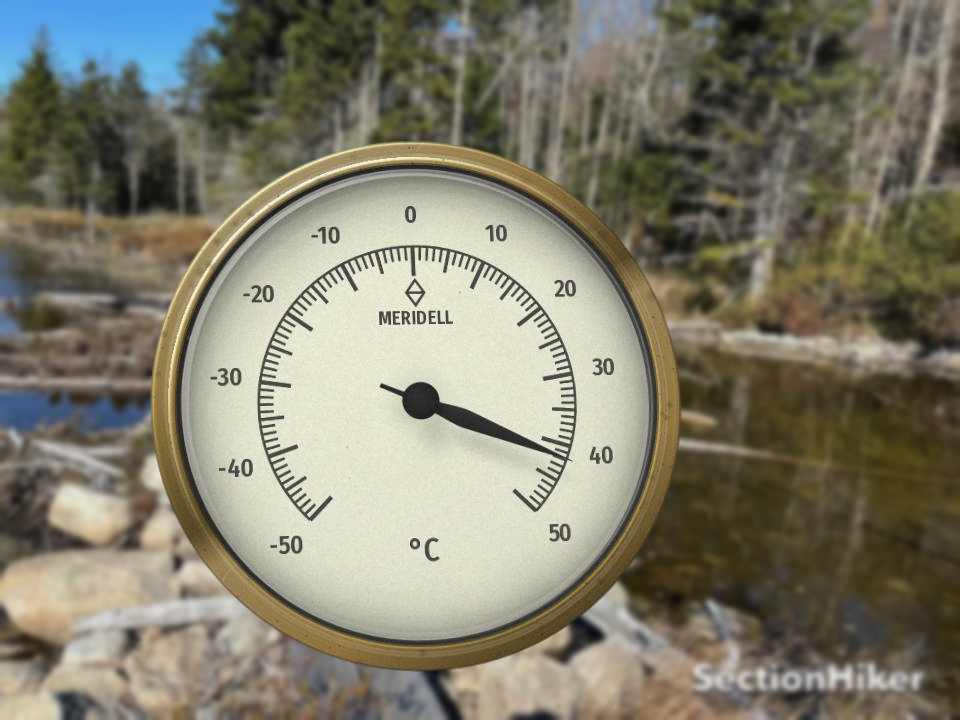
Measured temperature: 42,°C
